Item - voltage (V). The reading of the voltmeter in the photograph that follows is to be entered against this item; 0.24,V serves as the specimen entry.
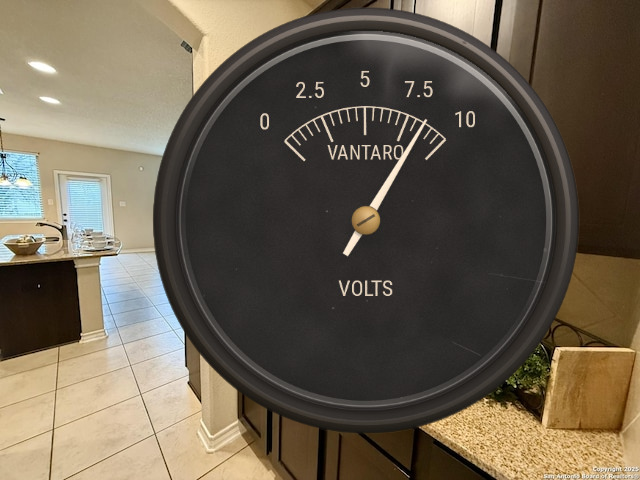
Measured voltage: 8.5,V
